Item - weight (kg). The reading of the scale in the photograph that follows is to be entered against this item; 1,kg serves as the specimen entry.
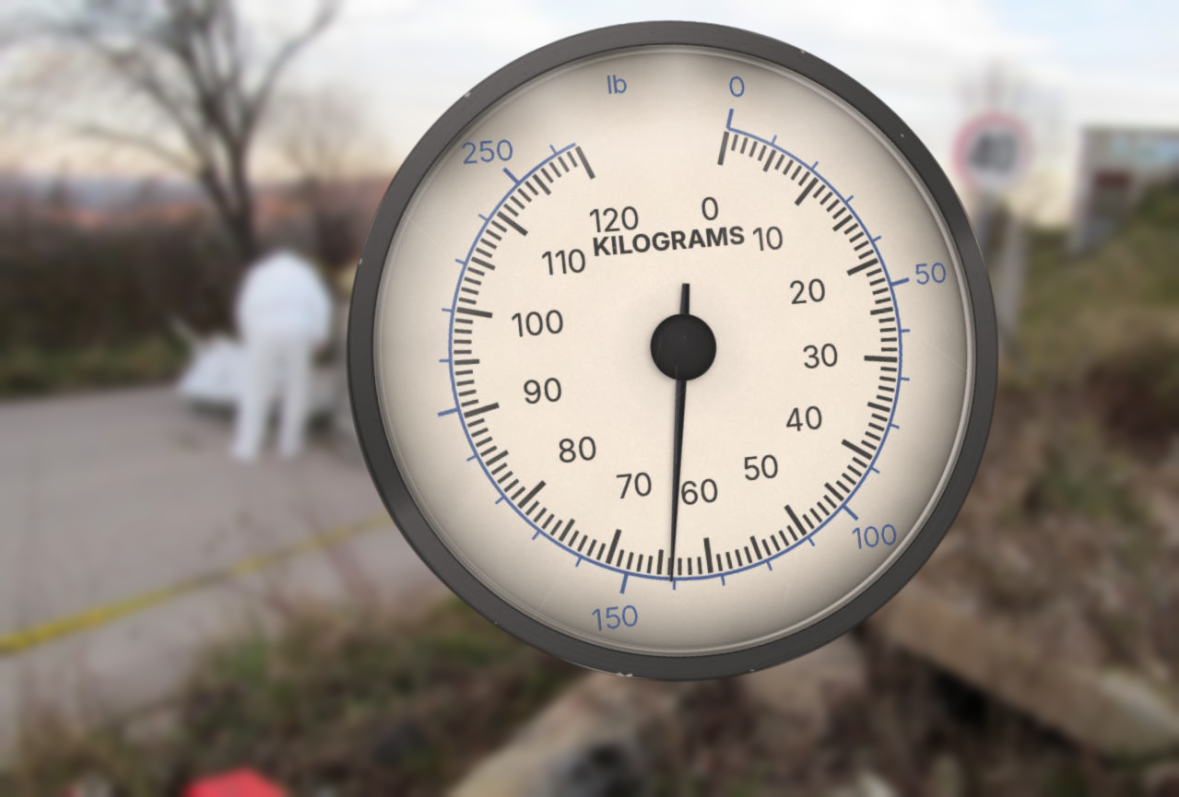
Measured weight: 64,kg
